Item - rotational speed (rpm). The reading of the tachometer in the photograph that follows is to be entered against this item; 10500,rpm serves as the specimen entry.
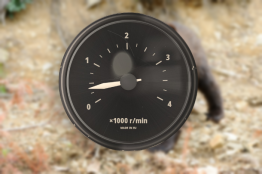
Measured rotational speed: 375,rpm
